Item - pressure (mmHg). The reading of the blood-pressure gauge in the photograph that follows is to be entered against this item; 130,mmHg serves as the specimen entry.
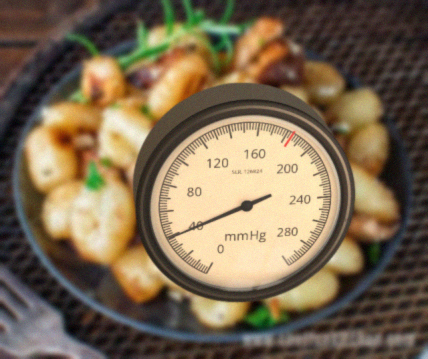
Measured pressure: 40,mmHg
